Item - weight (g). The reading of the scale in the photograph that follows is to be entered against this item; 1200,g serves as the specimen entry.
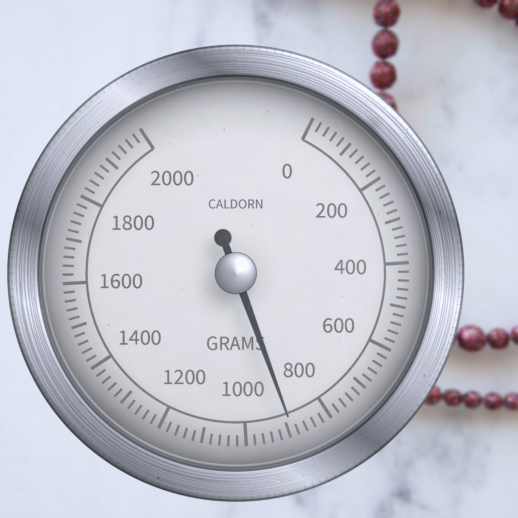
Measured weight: 890,g
